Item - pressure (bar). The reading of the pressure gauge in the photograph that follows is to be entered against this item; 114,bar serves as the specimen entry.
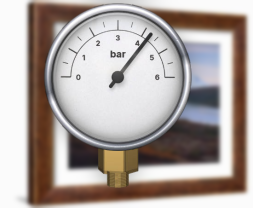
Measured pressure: 4.25,bar
